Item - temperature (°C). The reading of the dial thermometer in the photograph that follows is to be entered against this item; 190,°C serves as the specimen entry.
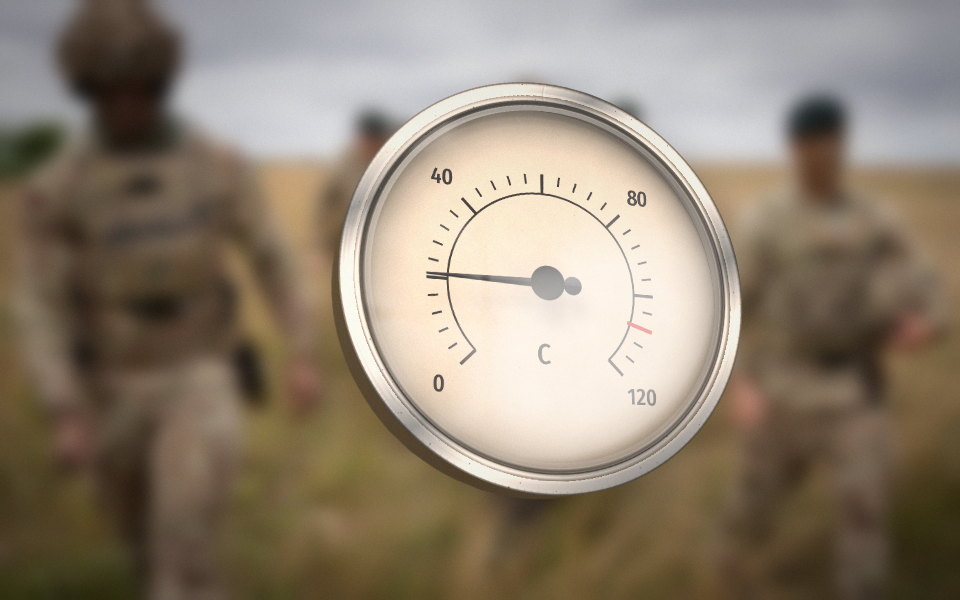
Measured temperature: 20,°C
